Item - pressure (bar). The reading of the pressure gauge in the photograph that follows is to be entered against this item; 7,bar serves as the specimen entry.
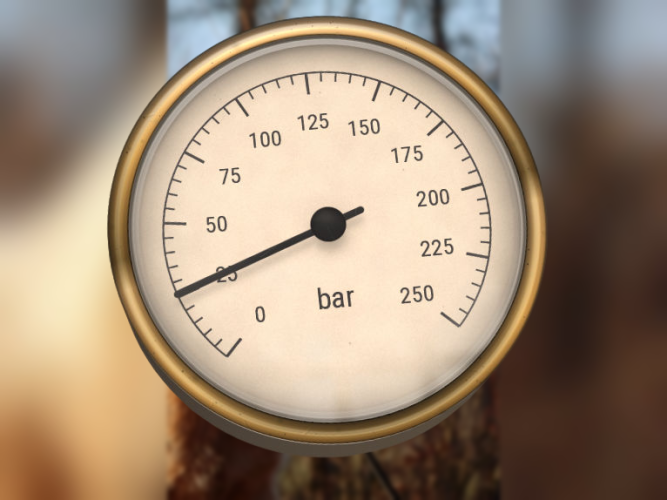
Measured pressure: 25,bar
